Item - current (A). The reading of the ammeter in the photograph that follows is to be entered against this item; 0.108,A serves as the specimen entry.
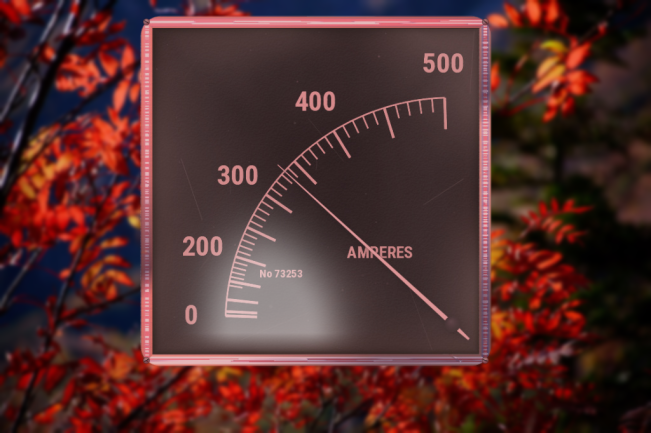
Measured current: 335,A
